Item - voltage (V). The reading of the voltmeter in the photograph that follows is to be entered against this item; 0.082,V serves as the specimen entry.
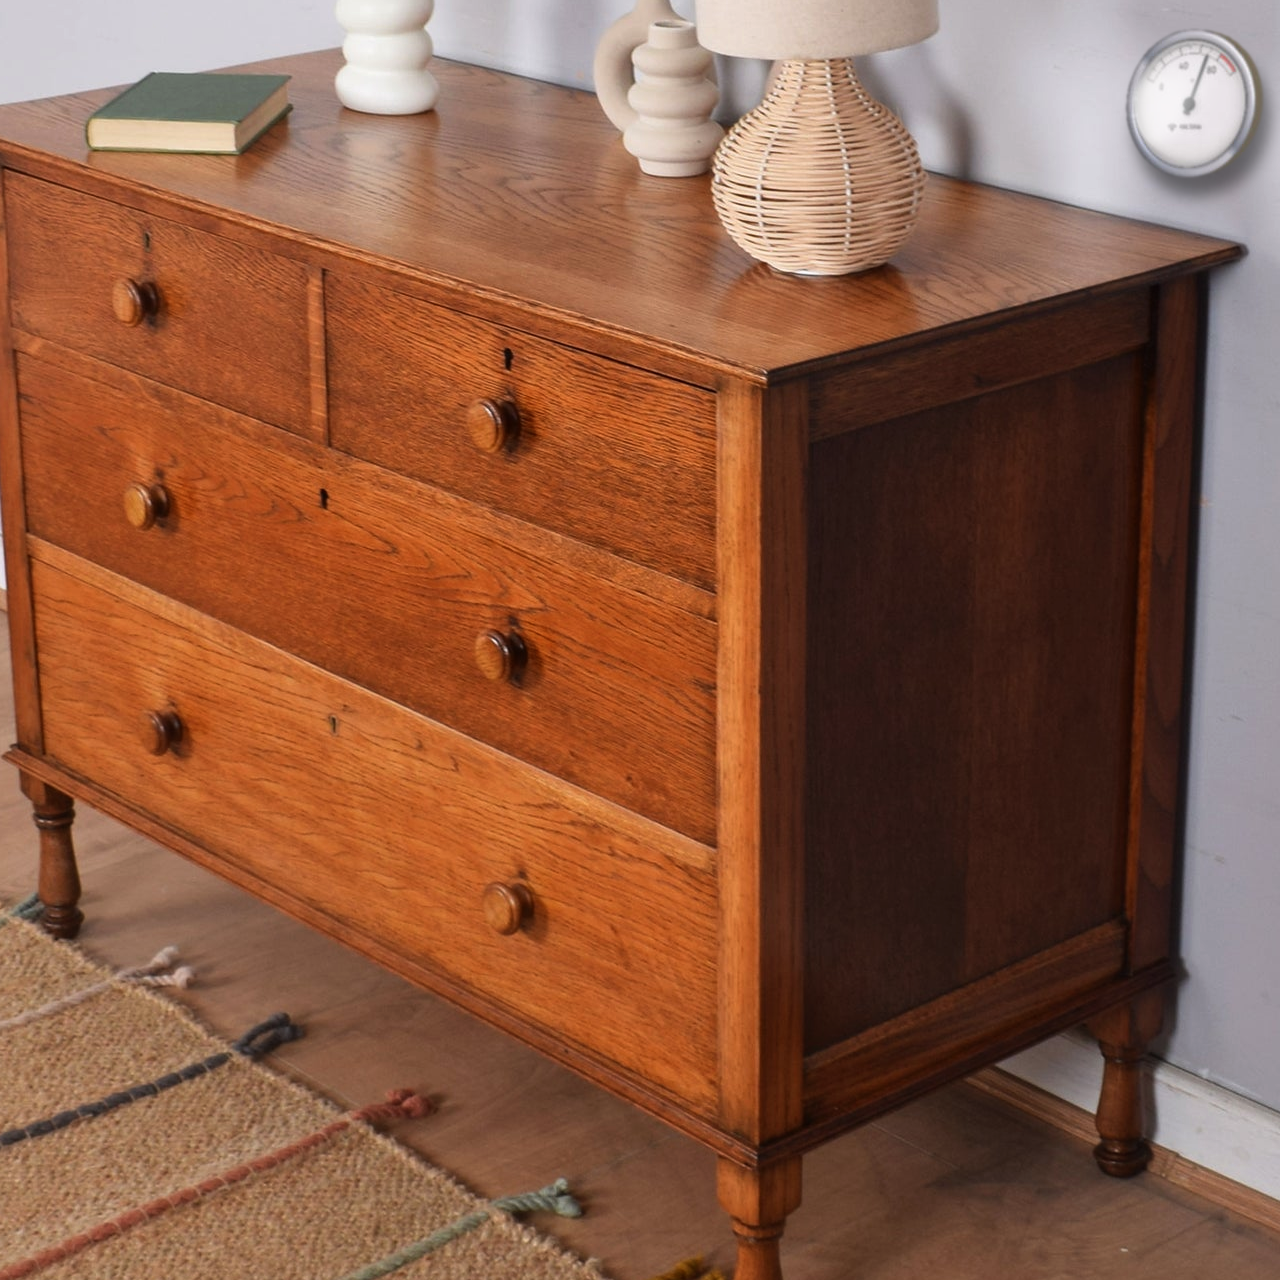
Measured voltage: 70,V
